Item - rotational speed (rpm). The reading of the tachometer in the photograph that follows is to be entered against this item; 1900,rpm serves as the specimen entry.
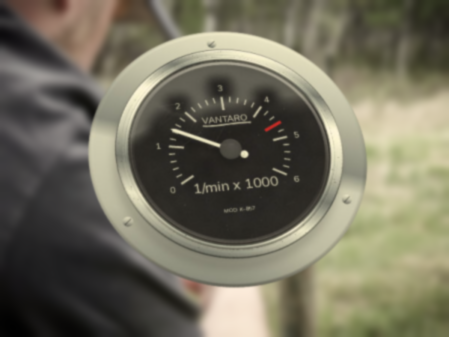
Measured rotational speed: 1400,rpm
